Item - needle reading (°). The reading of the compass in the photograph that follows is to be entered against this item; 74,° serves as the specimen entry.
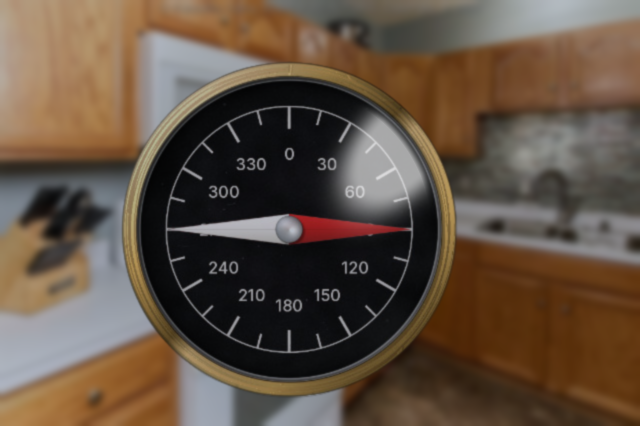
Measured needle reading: 90,°
